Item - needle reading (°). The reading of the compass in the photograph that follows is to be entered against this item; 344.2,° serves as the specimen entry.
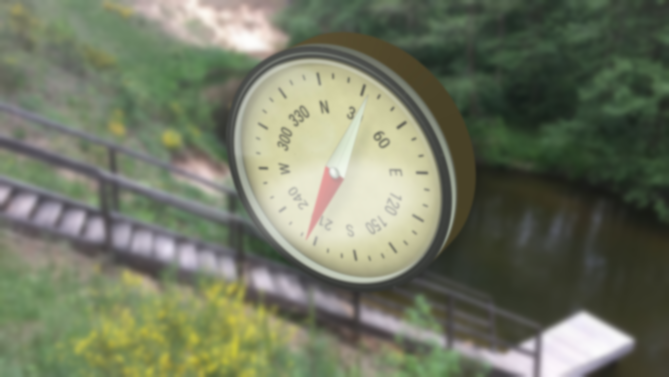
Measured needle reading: 215,°
